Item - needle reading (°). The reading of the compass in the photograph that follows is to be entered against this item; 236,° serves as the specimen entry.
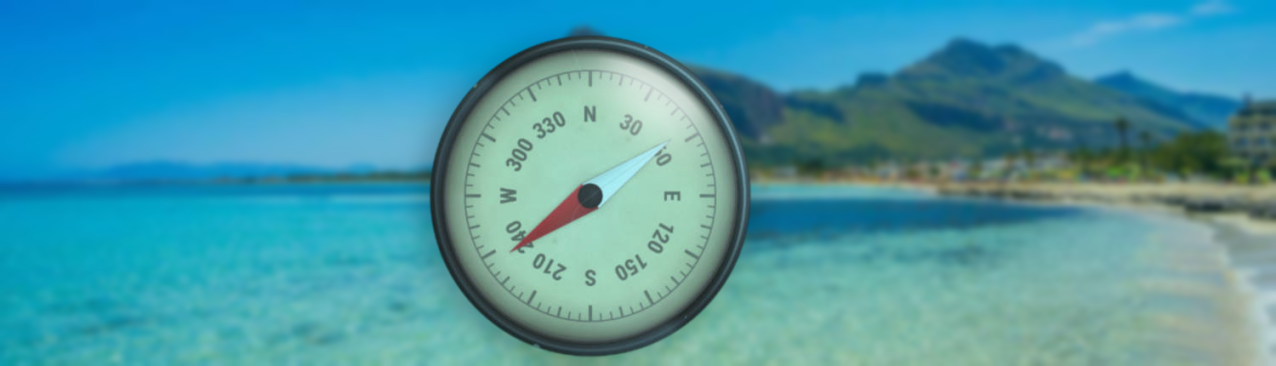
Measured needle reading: 235,°
